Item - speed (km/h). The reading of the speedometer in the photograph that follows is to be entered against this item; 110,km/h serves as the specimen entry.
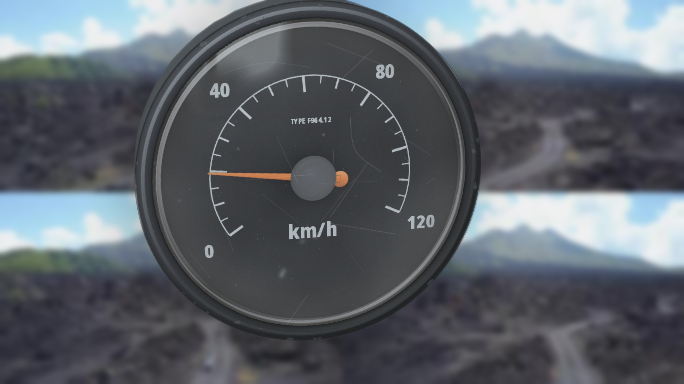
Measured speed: 20,km/h
